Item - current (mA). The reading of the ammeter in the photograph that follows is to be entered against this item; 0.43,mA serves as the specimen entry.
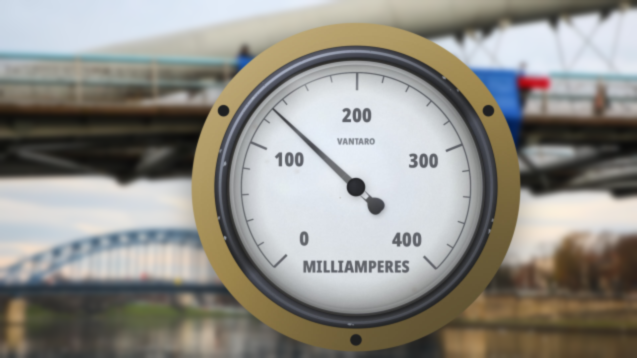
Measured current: 130,mA
